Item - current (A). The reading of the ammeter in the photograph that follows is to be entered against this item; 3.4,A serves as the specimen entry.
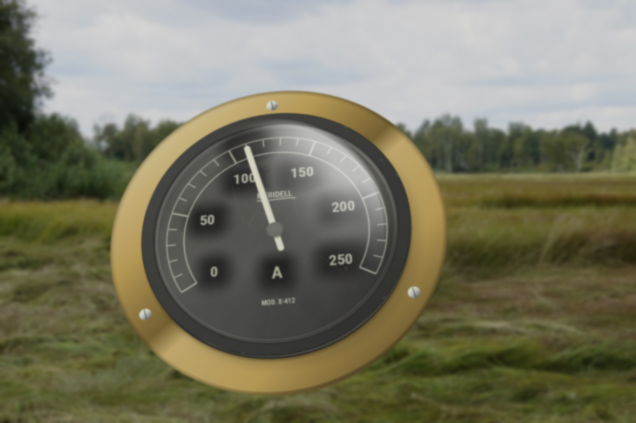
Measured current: 110,A
